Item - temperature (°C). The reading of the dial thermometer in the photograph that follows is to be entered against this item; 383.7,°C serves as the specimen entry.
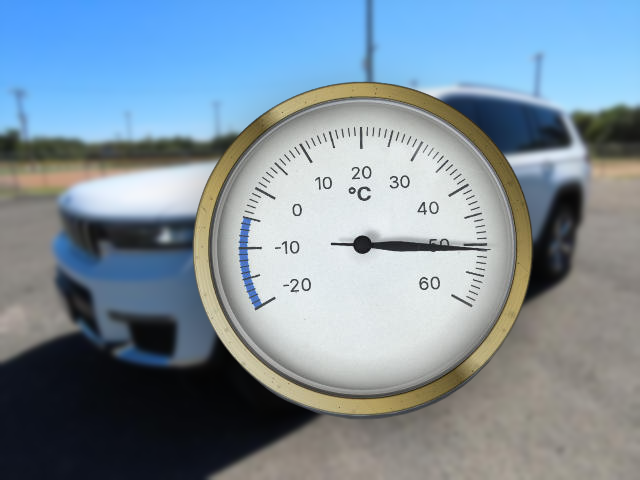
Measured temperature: 51,°C
